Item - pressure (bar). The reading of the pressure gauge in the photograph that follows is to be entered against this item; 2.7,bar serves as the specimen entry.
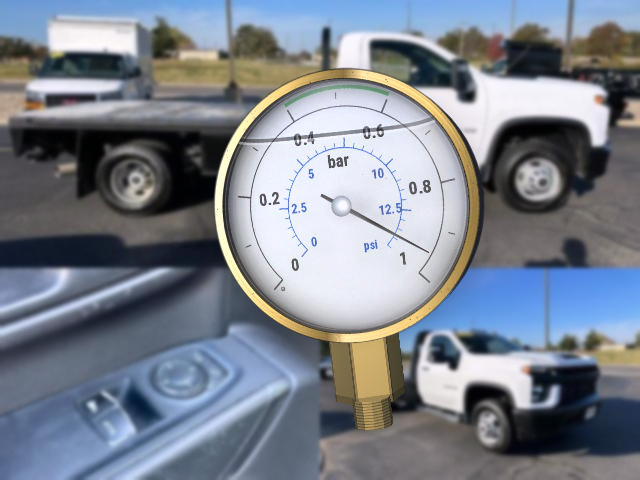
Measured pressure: 0.95,bar
